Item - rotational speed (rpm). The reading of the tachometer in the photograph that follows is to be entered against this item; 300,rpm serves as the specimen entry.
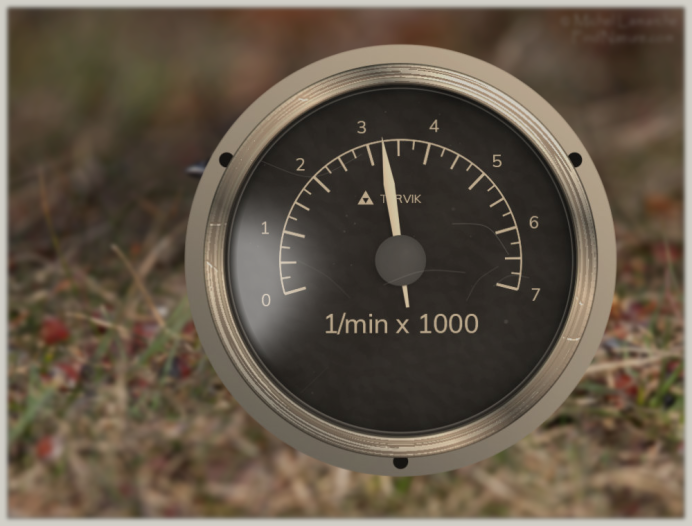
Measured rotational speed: 3250,rpm
